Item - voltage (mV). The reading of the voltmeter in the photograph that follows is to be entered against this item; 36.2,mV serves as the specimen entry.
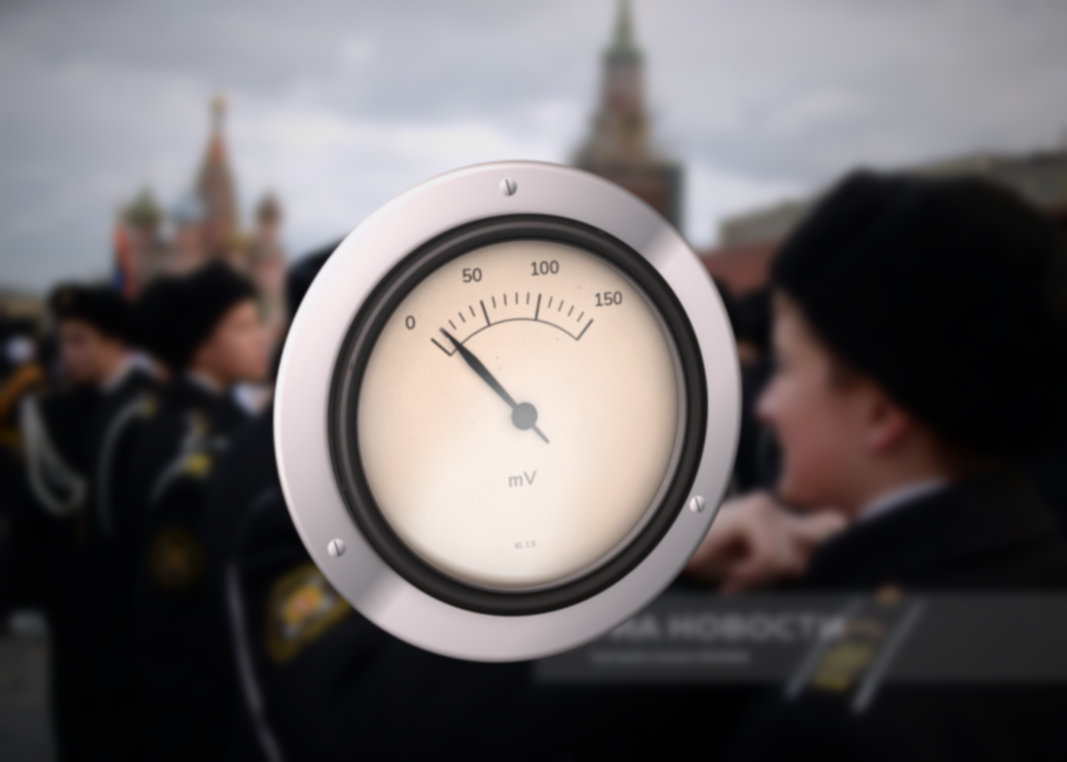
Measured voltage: 10,mV
